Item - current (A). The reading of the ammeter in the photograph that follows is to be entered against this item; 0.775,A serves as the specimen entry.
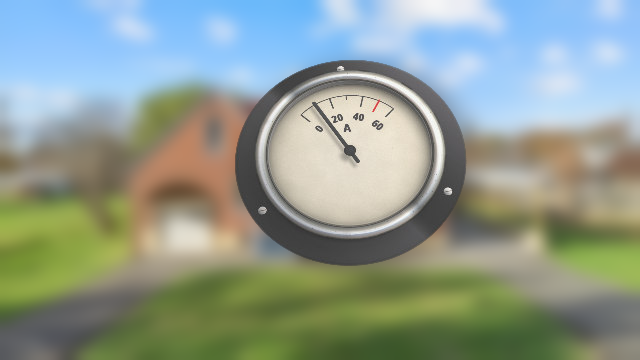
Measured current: 10,A
